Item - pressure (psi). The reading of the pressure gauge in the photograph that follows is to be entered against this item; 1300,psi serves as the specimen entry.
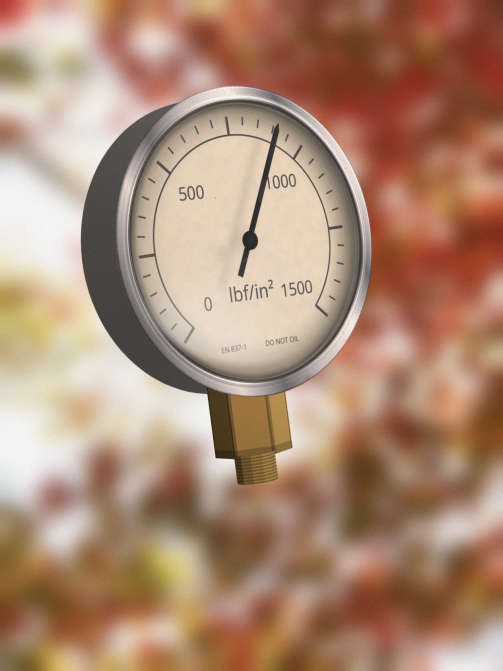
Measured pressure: 900,psi
